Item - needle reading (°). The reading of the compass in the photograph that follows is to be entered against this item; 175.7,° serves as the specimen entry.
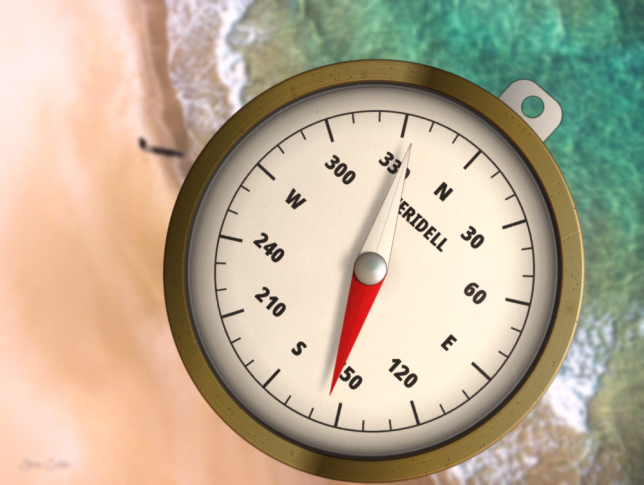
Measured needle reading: 155,°
